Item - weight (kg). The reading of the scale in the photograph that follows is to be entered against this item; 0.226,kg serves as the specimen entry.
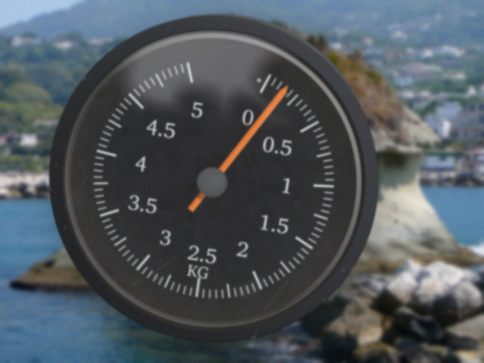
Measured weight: 0.15,kg
